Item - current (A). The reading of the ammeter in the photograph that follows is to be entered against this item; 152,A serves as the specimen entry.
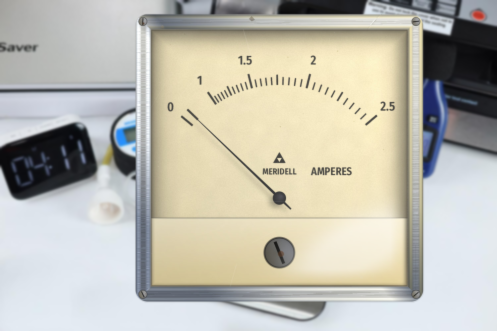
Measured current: 0.5,A
